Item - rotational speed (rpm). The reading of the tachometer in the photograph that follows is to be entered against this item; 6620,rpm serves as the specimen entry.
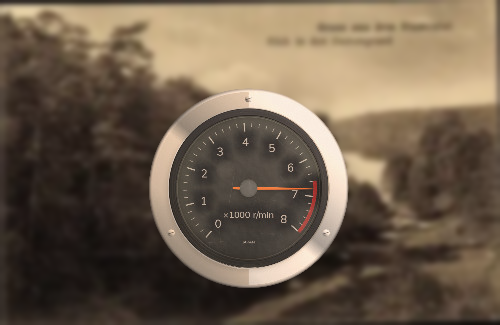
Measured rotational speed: 6800,rpm
